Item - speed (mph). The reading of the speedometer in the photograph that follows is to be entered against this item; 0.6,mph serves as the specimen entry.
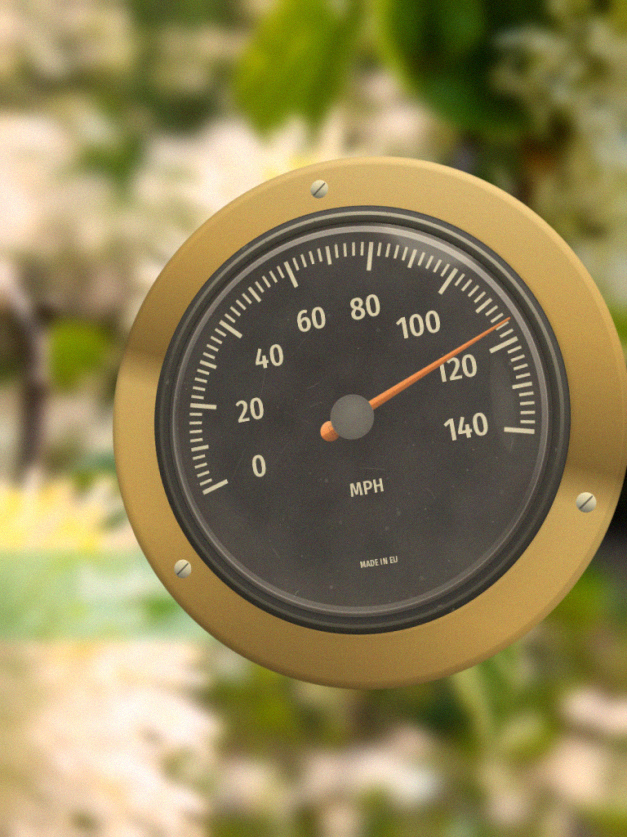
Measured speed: 116,mph
